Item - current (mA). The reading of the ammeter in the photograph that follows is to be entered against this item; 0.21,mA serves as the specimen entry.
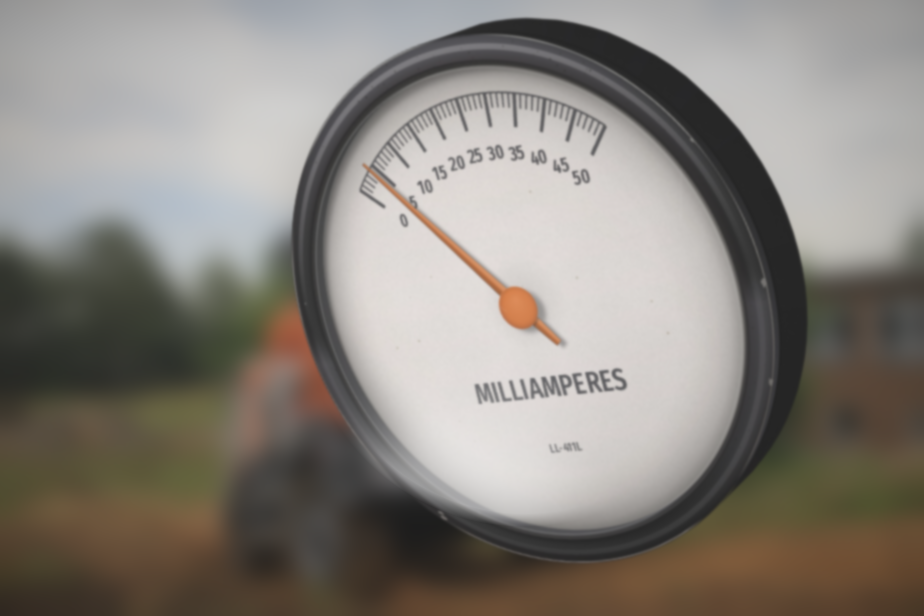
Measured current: 5,mA
